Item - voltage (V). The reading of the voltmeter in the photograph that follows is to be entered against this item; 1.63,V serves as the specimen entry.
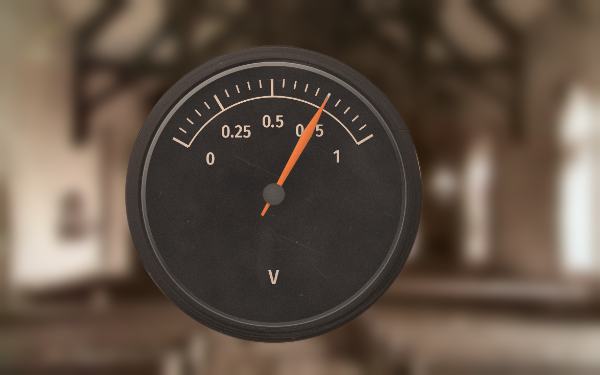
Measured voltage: 0.75,V
